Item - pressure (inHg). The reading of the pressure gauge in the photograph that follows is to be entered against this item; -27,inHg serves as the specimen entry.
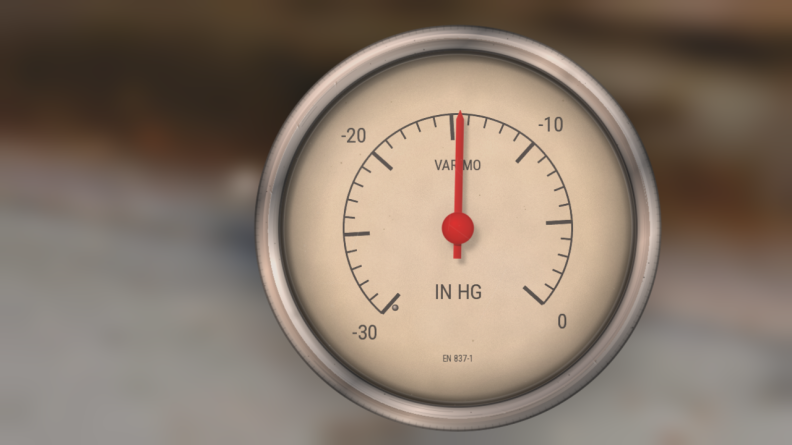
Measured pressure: -14.5,inHg
